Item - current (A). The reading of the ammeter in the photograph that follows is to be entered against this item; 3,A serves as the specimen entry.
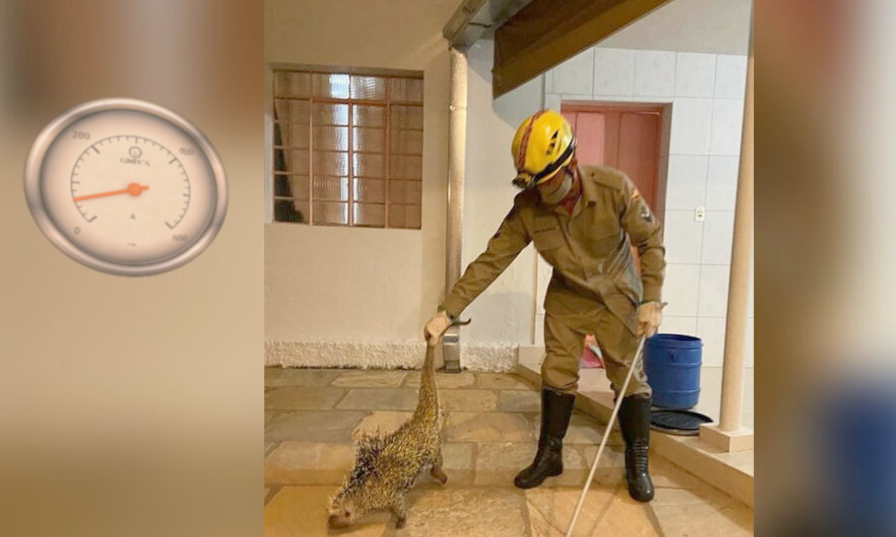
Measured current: 60,A
